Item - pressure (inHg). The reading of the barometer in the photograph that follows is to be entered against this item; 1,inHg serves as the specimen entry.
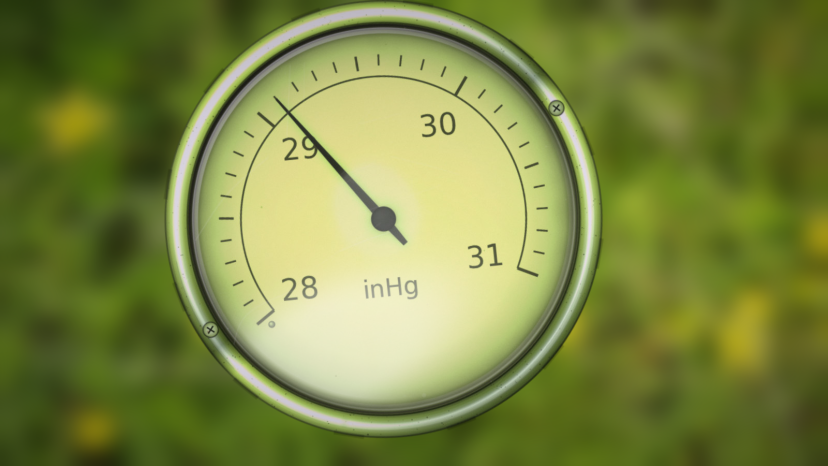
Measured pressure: 29.1,inHg
